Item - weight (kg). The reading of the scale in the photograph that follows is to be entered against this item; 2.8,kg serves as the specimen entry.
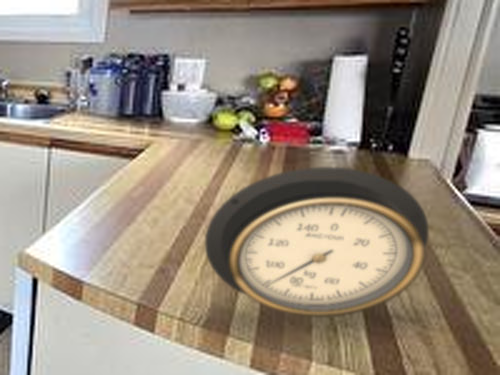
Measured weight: 90,kg
